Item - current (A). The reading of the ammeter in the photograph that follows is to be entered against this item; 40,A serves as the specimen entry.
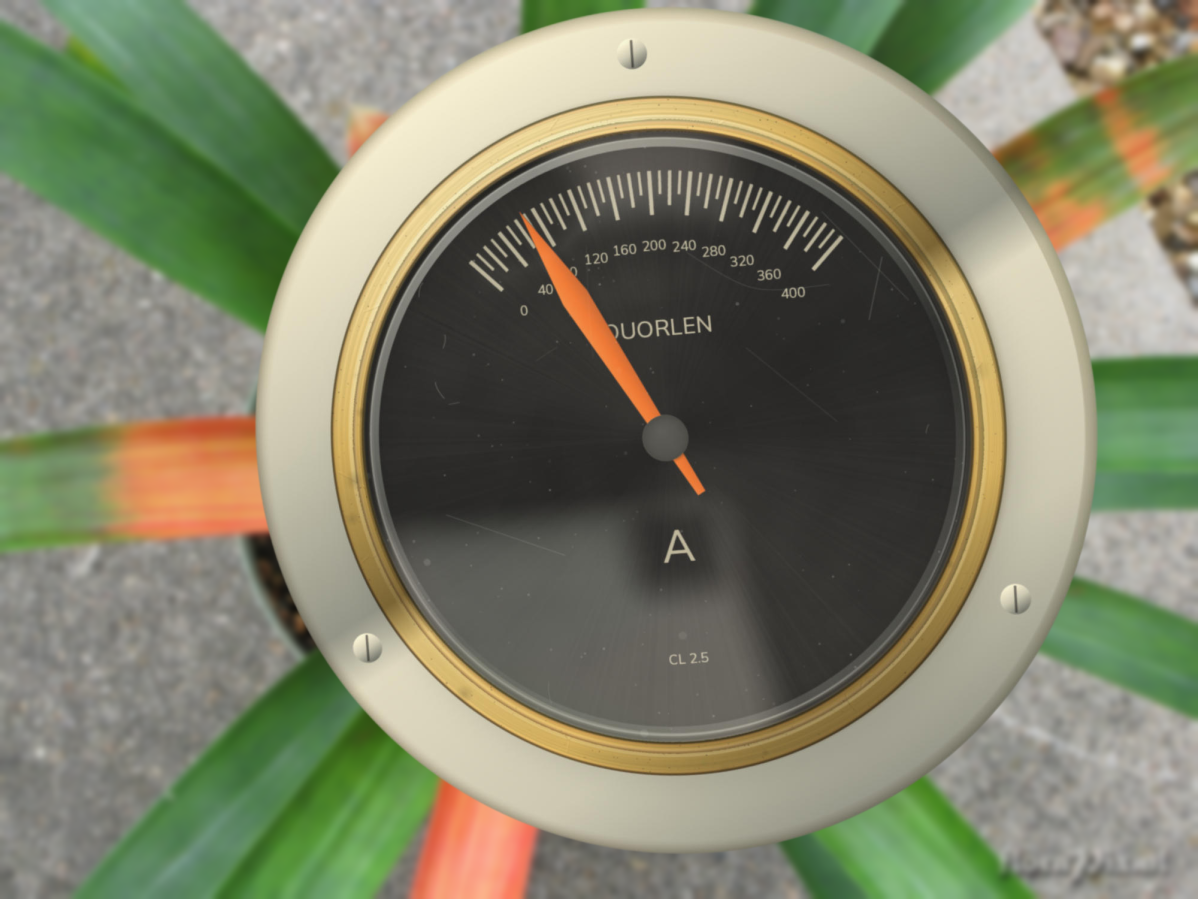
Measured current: 70,A
